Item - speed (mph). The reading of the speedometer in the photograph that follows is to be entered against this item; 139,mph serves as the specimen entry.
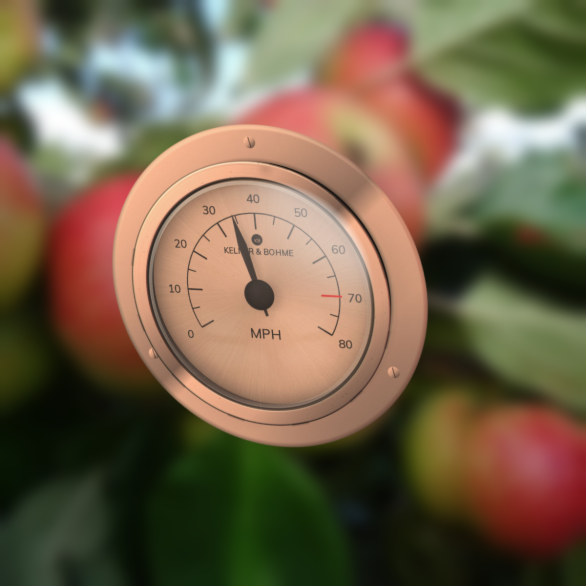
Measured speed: 35,mph
